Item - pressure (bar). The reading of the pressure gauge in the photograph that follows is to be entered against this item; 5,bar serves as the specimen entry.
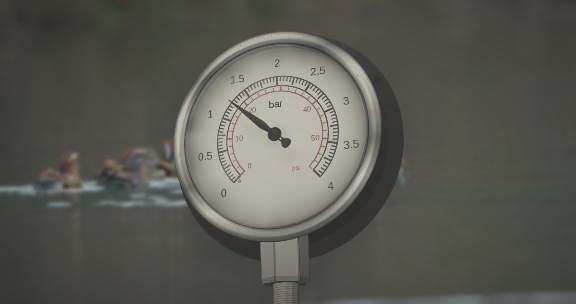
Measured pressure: 1.25,bar
